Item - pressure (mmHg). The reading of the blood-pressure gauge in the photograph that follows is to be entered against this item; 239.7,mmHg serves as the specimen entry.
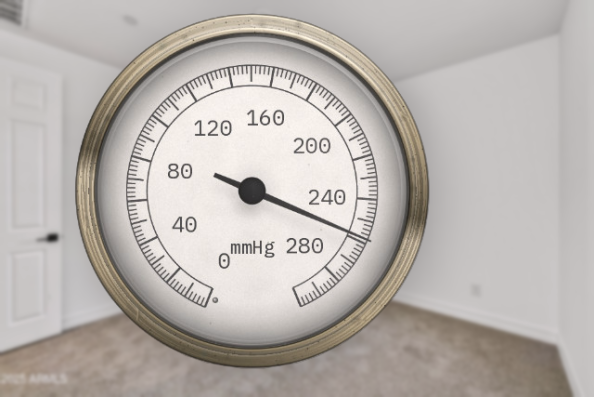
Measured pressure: 258,mmHg
